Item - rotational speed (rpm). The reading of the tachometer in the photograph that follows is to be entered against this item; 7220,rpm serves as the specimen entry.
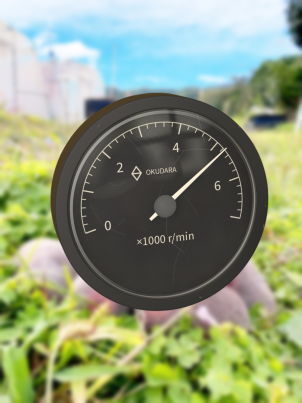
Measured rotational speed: 5200,rpm
